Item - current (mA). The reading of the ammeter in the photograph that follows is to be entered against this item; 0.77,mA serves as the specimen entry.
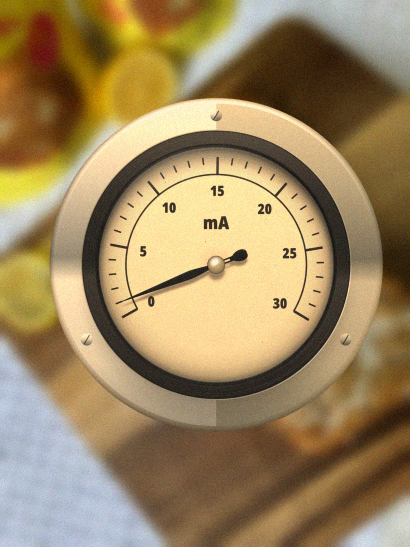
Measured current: 1,mA
